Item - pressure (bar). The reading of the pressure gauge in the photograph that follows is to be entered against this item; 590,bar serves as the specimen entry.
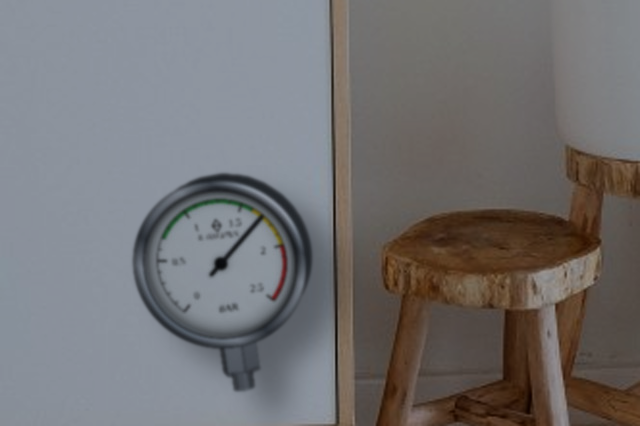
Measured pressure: 1.7,bar
